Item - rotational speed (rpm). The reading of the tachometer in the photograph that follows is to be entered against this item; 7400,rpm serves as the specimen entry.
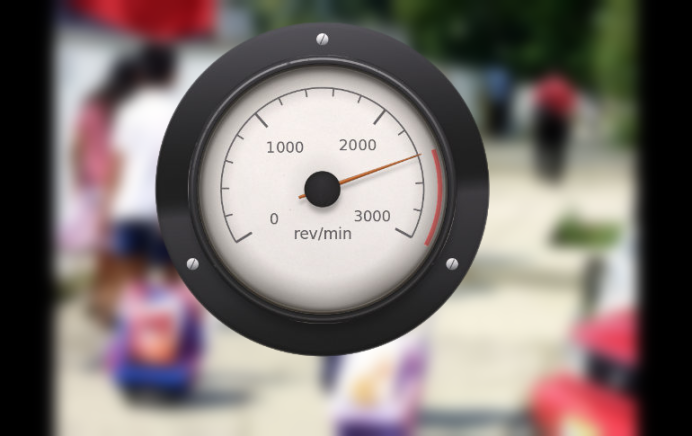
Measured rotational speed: 2400,rpm
